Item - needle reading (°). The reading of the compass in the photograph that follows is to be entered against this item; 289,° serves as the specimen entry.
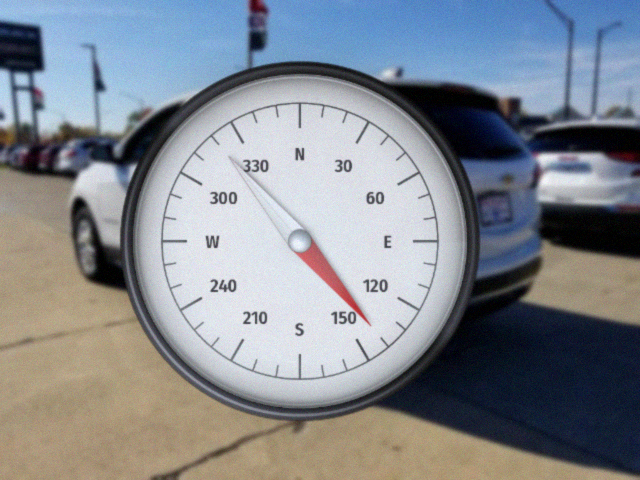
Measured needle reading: 140,°
